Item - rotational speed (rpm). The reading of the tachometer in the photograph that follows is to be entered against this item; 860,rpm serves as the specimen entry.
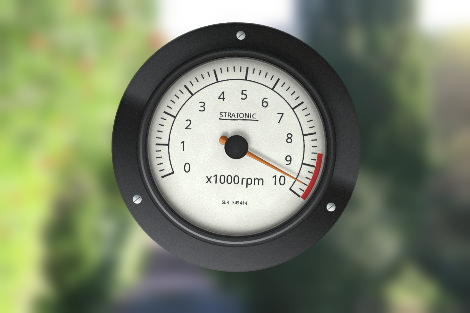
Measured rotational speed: 9600,rpm
